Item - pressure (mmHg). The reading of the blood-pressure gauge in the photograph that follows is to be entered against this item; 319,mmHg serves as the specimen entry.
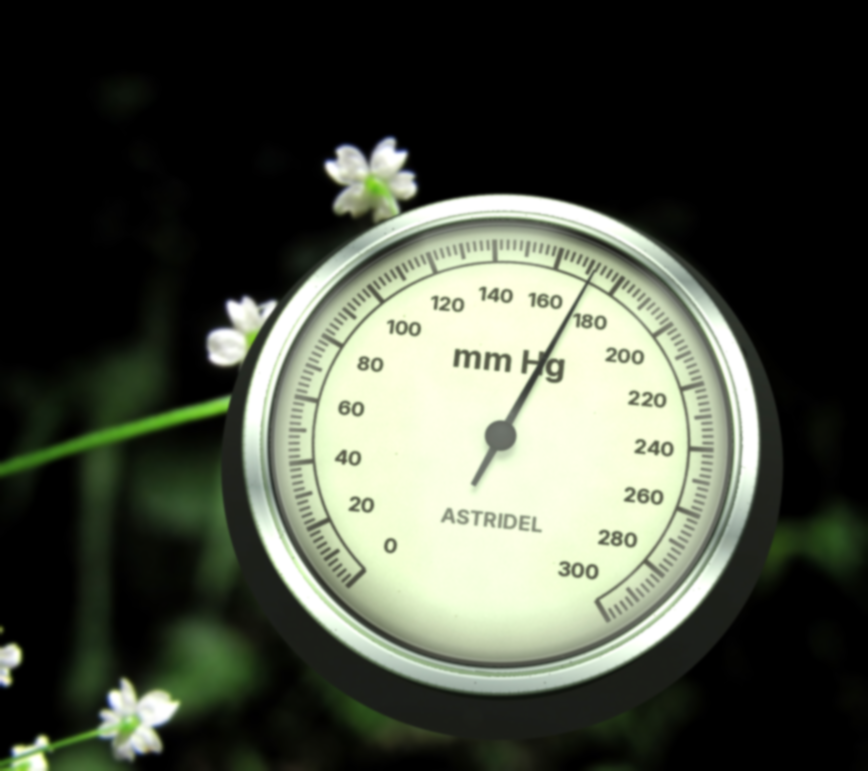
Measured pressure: 172,mmHg
